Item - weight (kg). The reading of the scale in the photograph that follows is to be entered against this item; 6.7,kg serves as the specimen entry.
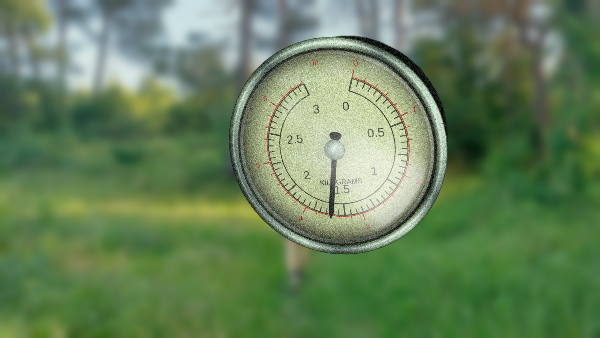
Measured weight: 1.6,kg
